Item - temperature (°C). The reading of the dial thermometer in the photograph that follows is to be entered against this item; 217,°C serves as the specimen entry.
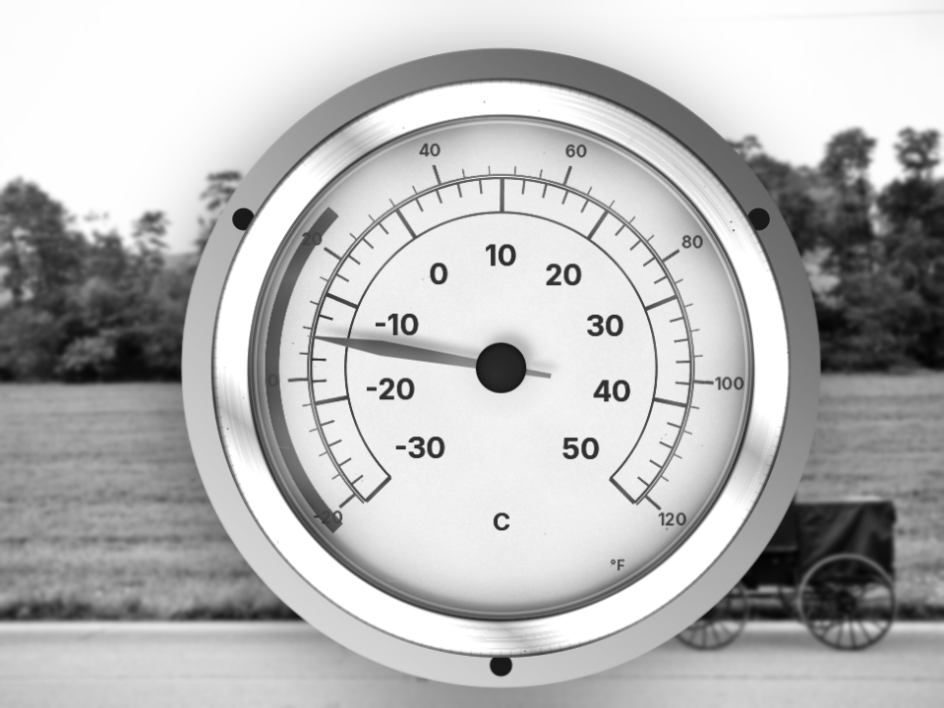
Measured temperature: -14,°C
